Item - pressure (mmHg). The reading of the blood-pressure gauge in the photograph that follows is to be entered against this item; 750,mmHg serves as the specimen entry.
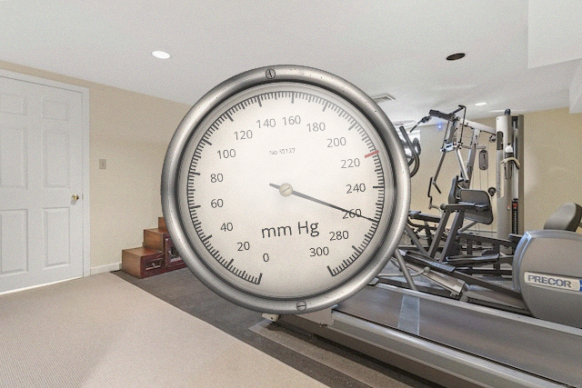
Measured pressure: 260,mmHg
